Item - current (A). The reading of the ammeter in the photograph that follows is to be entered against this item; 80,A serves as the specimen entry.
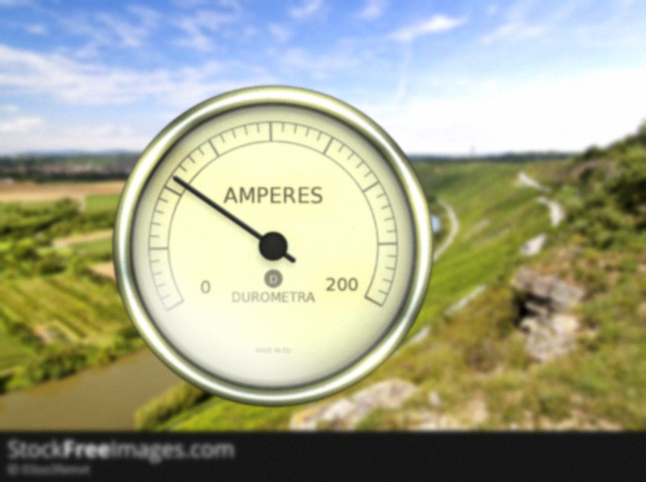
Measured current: 55,A
